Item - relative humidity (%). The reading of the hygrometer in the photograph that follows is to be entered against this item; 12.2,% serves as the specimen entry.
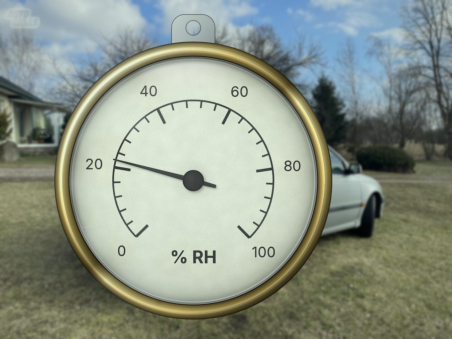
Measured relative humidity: 22,%
